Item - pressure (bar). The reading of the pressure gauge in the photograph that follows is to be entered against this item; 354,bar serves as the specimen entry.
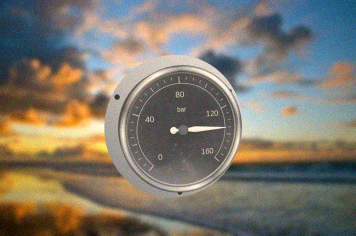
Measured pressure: 135,bar
